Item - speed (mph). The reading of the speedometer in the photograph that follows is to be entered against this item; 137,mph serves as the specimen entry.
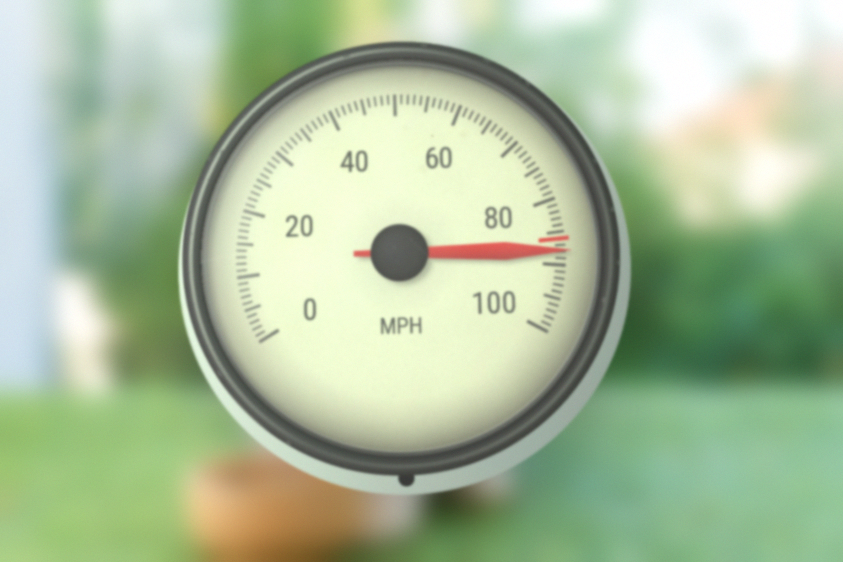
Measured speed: 88,mph
